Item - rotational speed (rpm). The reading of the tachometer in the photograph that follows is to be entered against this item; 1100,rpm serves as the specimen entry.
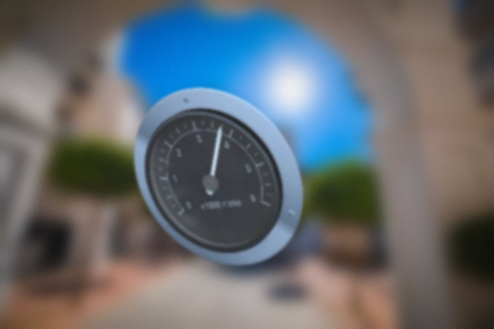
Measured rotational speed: 3750,rpm
